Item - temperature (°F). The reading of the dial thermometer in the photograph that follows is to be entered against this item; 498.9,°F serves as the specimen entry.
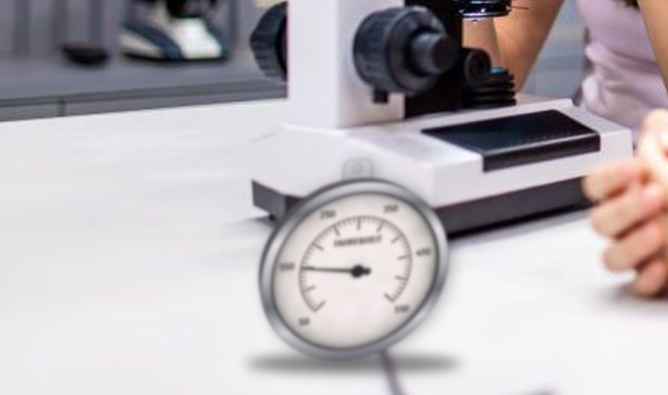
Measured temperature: 150,°F
